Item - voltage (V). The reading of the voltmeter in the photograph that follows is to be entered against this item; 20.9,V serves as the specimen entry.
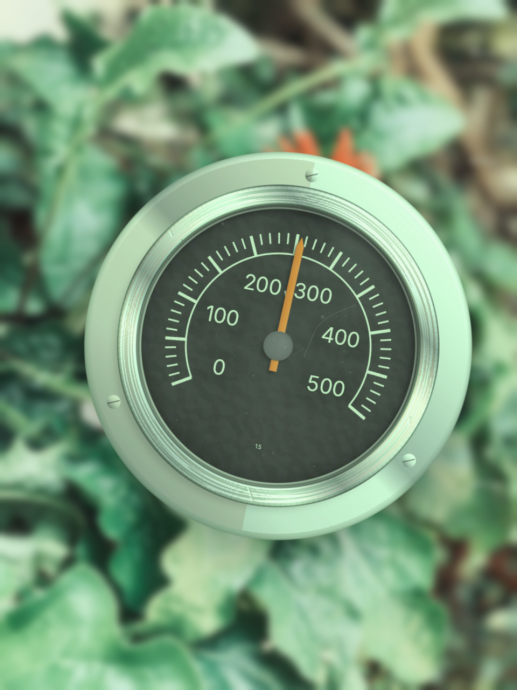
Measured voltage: 255,V
